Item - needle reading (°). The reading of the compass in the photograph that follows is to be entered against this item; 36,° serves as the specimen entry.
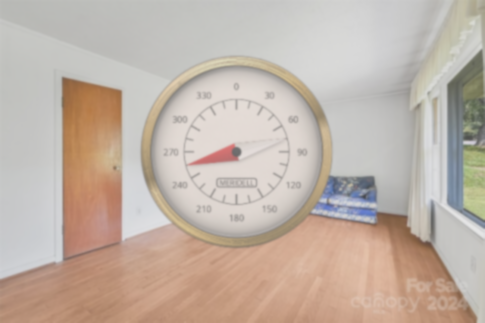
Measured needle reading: 255,°
